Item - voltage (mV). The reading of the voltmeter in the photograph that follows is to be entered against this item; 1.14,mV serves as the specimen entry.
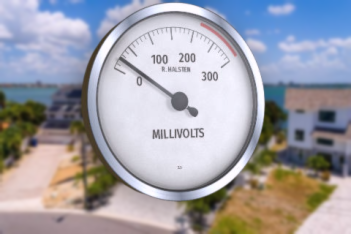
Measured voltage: 20,mV
